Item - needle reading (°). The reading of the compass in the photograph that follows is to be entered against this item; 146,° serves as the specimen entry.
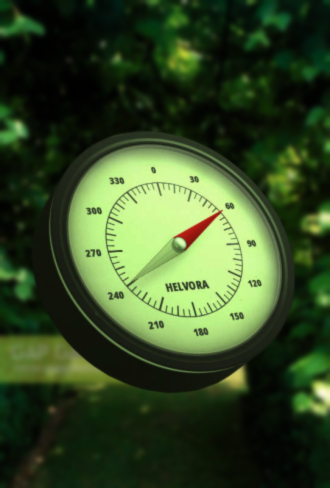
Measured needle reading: 60,°
